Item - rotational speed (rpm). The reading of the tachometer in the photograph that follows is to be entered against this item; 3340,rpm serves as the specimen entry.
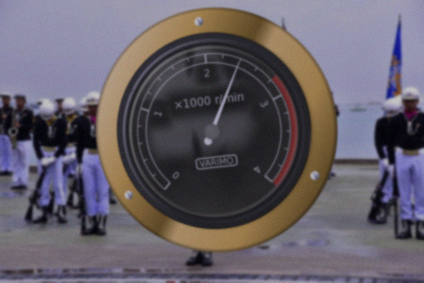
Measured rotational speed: 2400,rpm
